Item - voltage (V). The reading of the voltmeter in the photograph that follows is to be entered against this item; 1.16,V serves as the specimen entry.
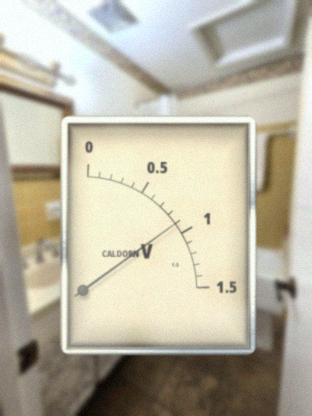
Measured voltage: 0.9,V
